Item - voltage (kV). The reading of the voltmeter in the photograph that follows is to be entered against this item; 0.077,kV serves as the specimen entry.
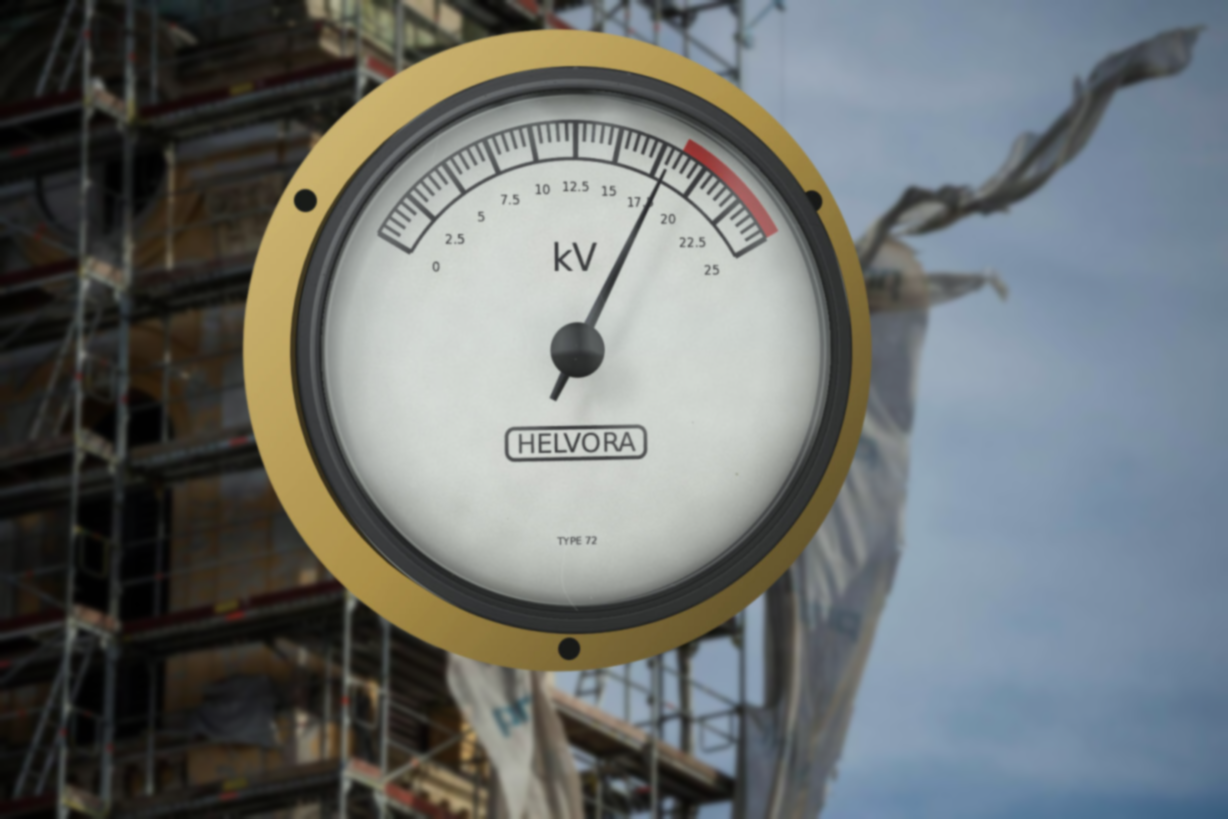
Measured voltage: 18,kV
